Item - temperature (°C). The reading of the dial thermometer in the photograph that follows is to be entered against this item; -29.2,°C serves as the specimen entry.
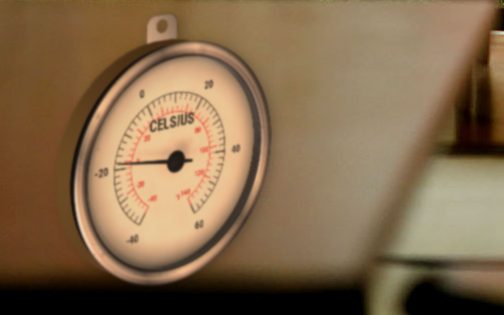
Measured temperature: -18,°C
